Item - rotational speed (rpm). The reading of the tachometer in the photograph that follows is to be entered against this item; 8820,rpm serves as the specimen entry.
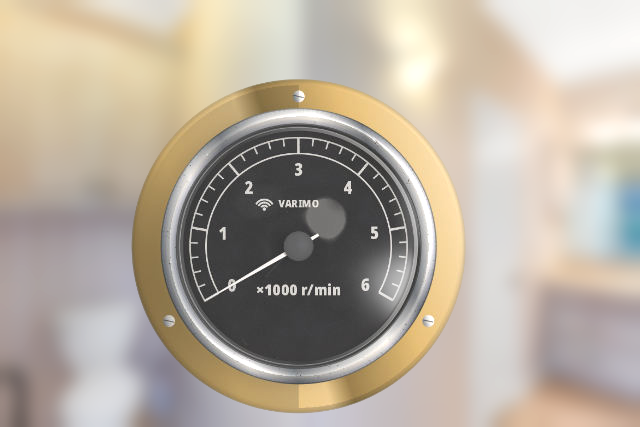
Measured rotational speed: 0,rpm
